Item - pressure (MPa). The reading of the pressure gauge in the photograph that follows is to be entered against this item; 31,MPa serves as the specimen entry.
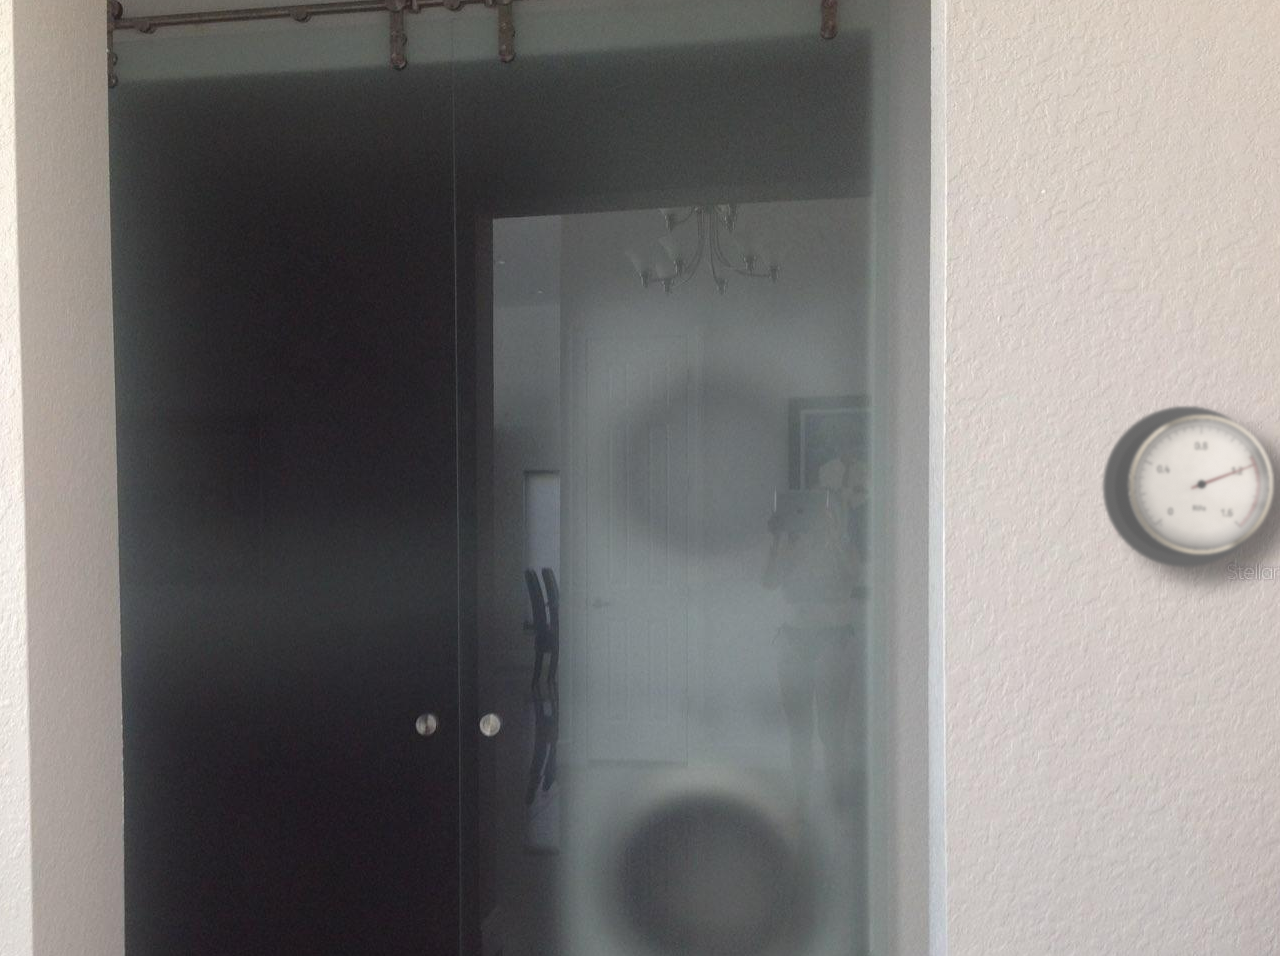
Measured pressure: 1.2,MPa
